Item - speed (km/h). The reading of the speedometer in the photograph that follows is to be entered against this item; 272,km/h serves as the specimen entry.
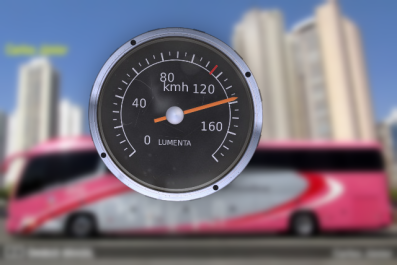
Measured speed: 137.5,km/h
